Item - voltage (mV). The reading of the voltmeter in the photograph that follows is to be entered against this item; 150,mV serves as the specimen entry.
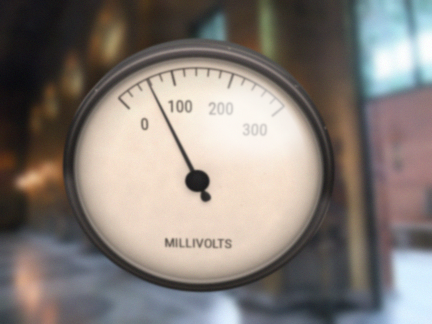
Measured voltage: 60,mV
